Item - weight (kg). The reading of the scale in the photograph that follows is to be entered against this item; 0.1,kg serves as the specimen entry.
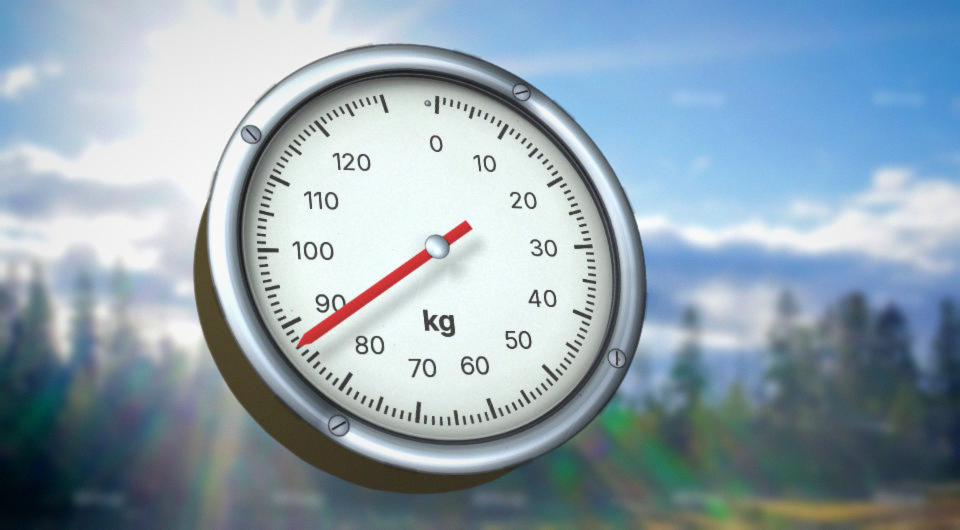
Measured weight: 87,kg
